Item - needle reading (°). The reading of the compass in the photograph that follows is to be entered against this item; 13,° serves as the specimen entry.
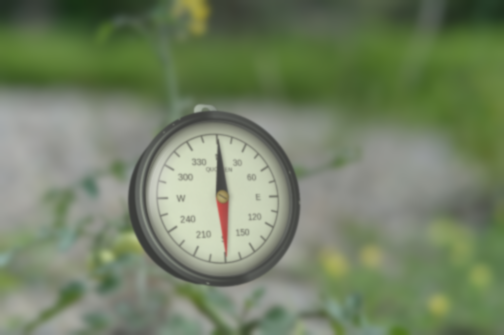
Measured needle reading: 180,°
